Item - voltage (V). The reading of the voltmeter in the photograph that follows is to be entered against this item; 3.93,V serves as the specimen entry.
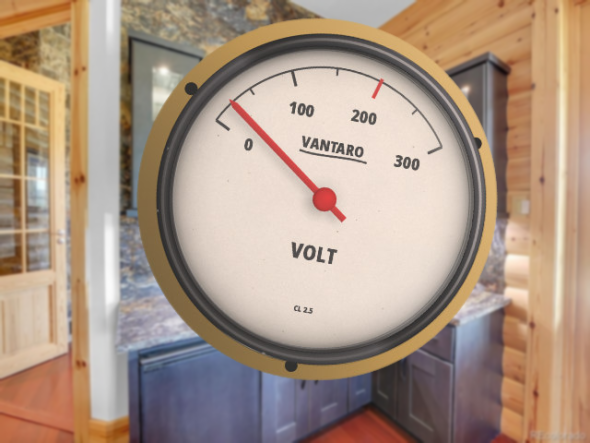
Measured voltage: 25,V
